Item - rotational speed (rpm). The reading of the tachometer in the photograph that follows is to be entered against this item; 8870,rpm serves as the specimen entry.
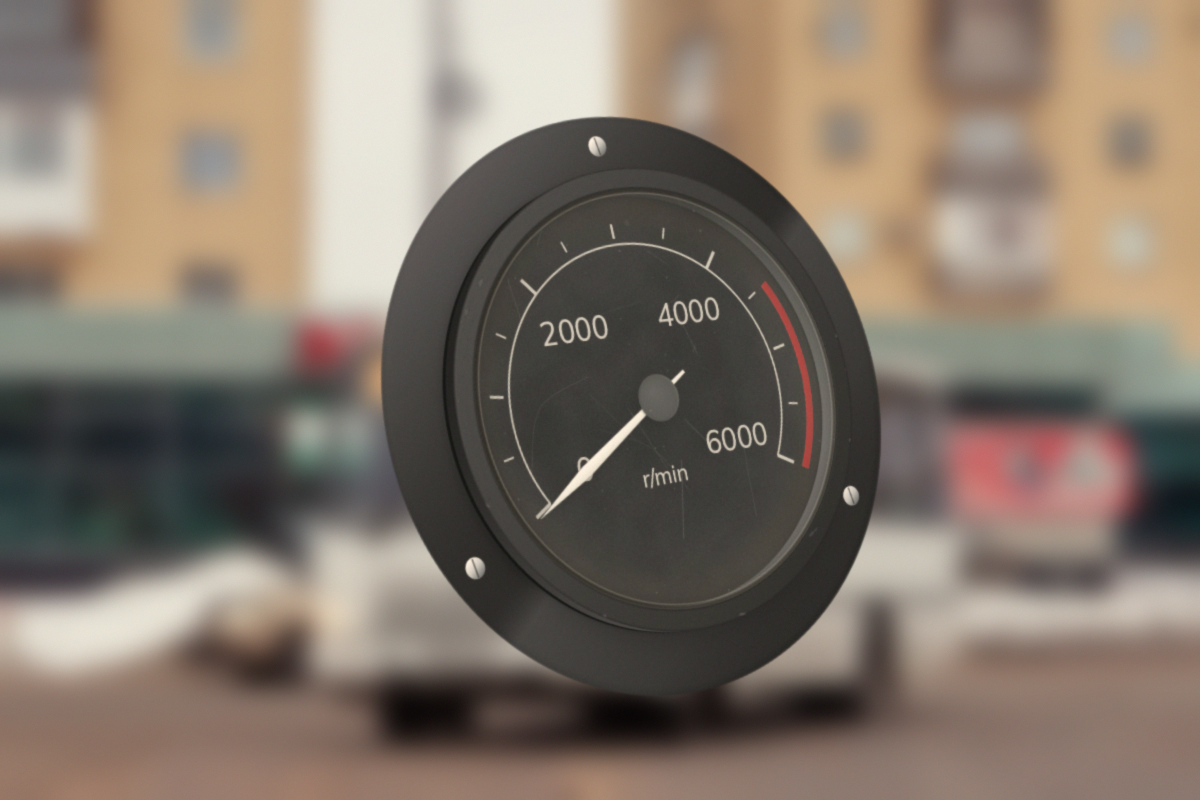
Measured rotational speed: 0,rpm
